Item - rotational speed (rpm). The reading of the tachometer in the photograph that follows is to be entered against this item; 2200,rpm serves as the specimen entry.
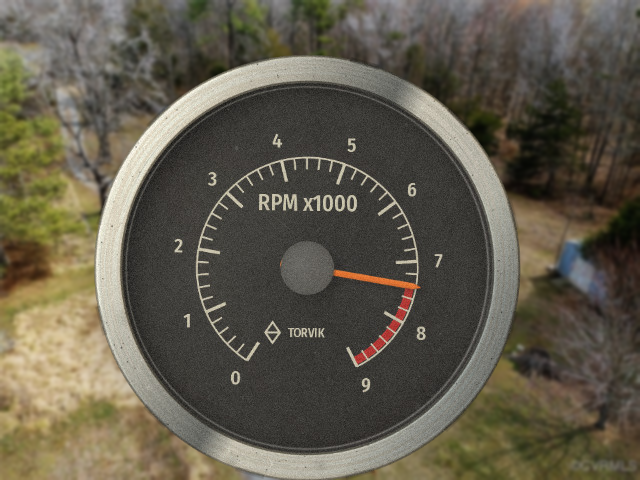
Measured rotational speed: 7400,rpm
